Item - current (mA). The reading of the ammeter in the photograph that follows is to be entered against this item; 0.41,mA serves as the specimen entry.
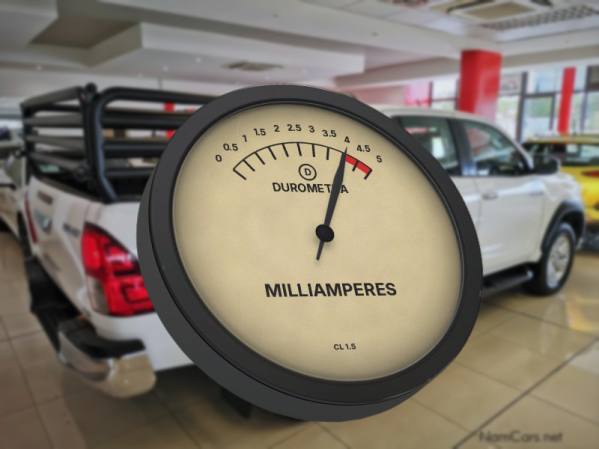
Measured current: 4,mA
